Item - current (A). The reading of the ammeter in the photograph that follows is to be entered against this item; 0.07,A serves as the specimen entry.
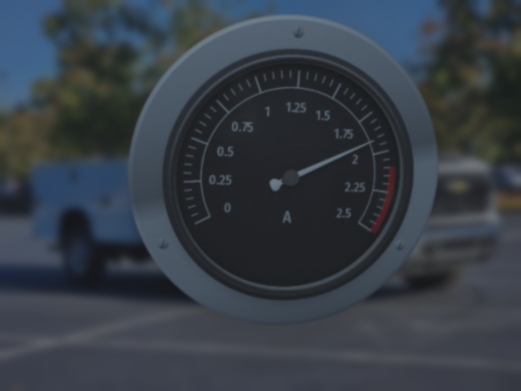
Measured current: 1.9,A
